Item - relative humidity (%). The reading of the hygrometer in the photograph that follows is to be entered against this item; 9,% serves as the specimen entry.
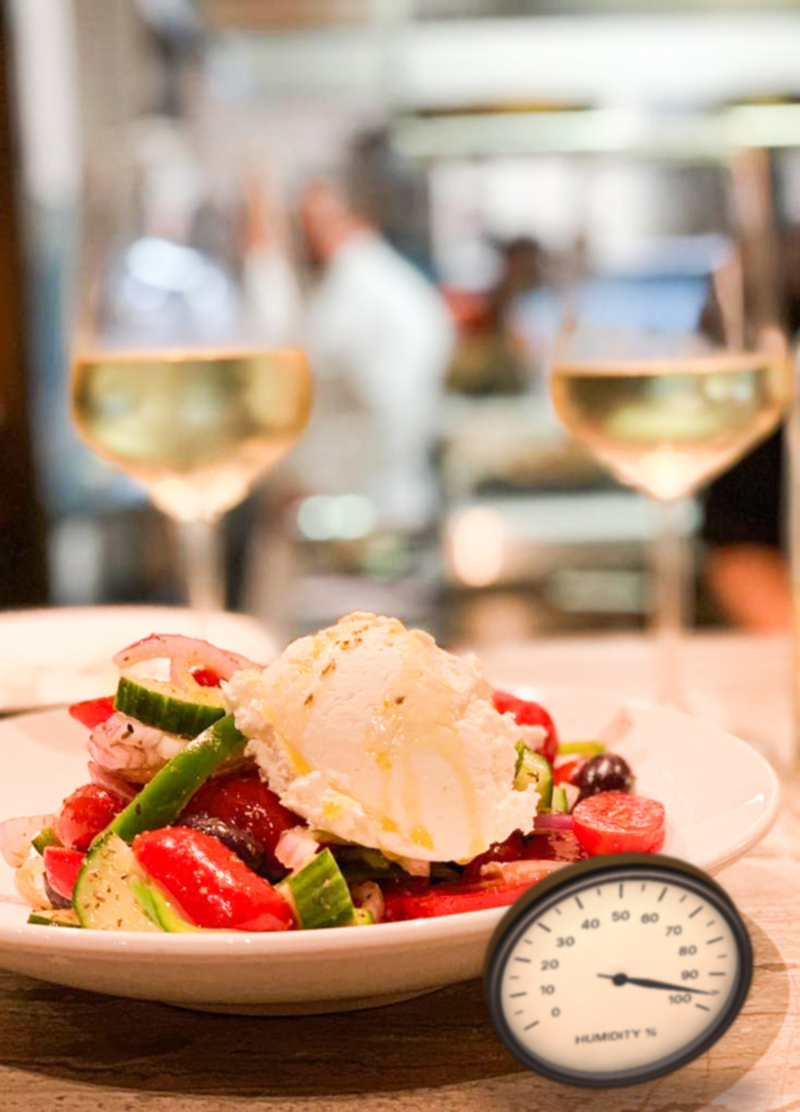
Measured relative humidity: 95,%
